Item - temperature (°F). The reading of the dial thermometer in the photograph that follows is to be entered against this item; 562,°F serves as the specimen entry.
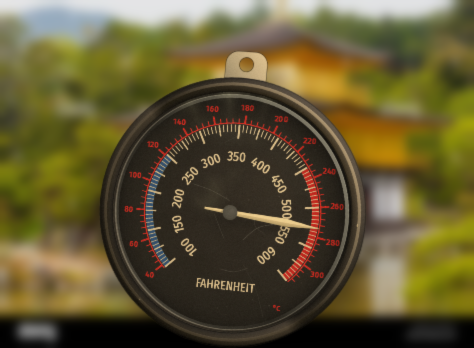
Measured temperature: 525,°F
